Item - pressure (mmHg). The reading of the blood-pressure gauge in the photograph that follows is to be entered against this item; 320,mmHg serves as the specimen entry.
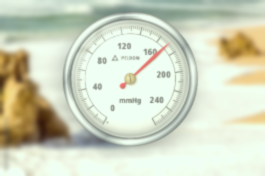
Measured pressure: 170,mmHg
